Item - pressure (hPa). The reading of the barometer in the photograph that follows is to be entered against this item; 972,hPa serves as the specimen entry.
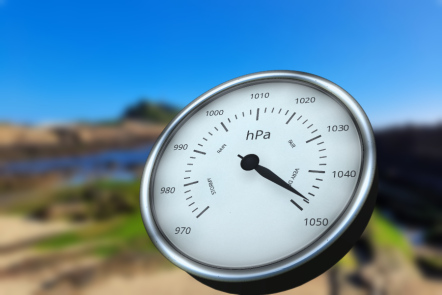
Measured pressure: 1048,hPa
